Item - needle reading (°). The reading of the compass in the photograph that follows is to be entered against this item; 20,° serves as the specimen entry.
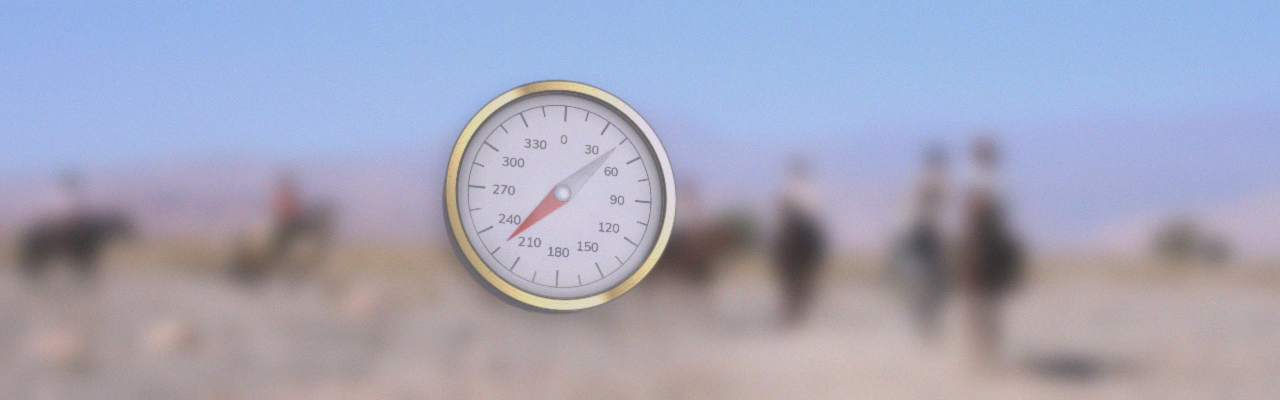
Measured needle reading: 225,°
